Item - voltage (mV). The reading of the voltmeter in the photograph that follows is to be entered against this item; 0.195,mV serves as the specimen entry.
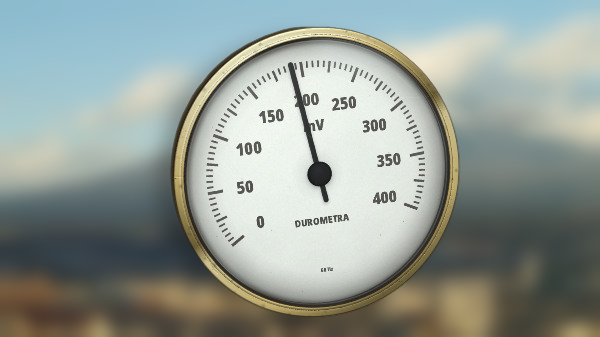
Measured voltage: 190,mV
